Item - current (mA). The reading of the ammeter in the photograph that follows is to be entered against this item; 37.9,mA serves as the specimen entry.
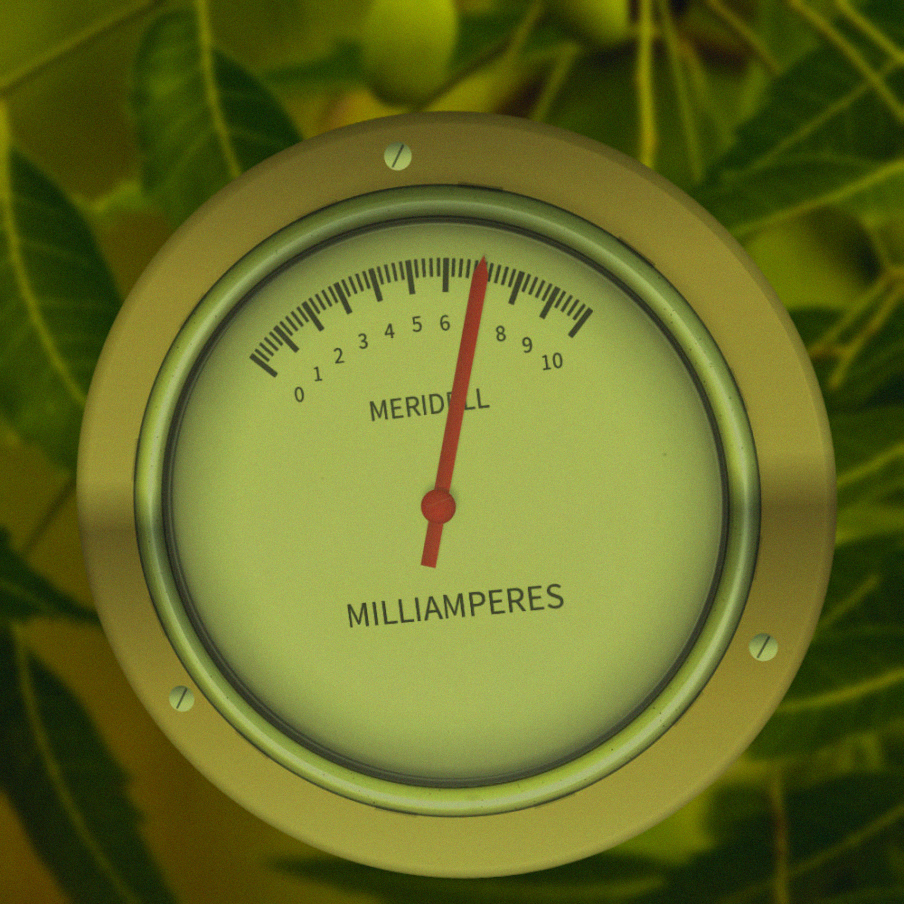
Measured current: 7,mA
